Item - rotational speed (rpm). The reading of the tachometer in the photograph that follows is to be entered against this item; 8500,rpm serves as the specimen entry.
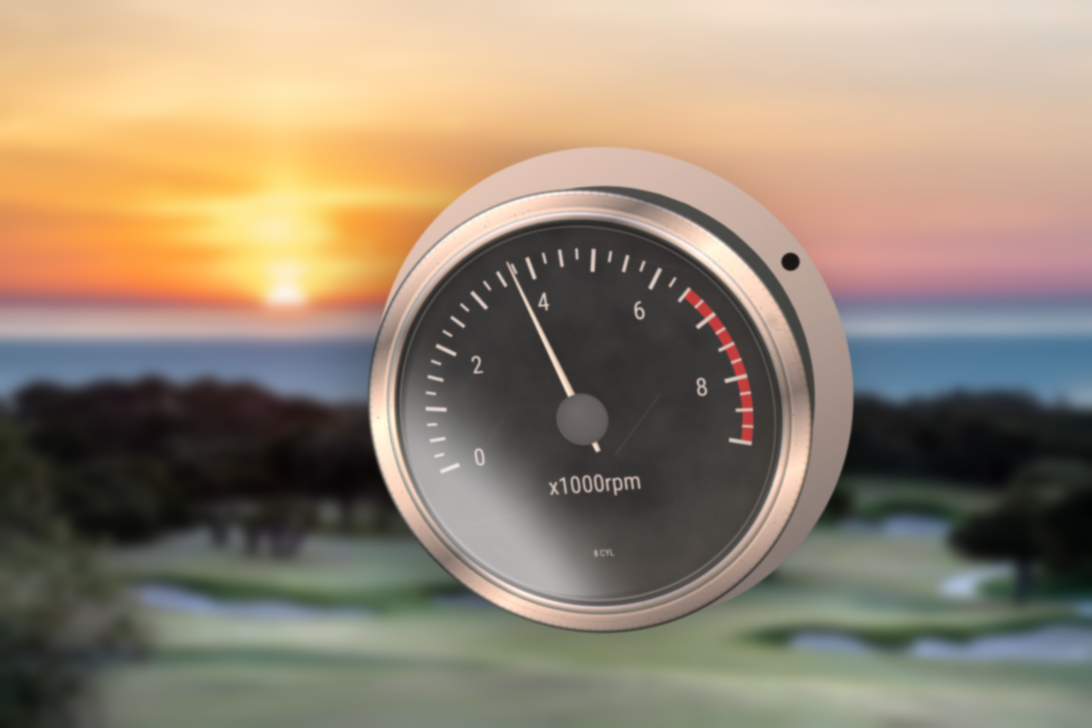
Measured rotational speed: 3750,rpm
